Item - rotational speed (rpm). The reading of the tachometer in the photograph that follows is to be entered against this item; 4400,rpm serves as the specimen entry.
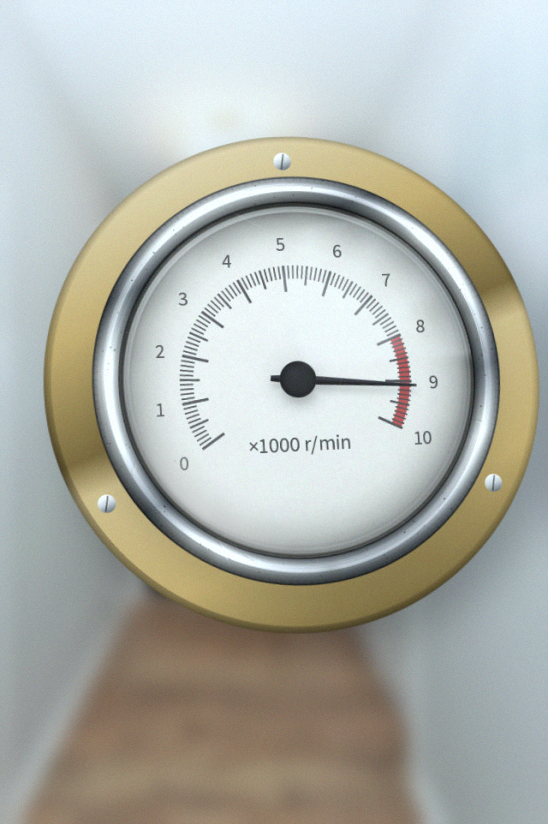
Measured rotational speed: 9100,rpm
